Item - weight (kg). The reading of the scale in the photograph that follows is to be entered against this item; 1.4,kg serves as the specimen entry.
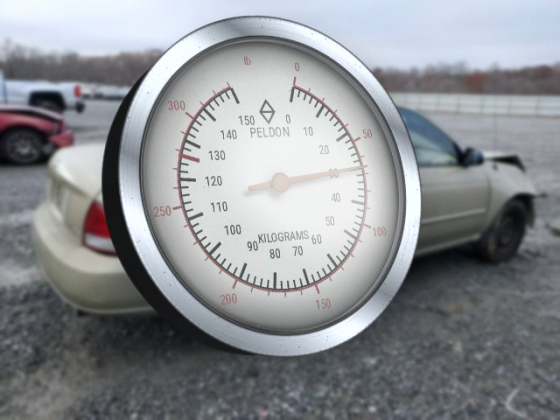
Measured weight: 30,kg
